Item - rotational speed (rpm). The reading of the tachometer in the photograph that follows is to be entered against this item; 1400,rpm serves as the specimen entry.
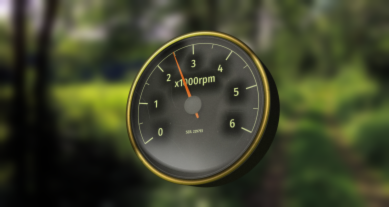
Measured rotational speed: 2500,rpm
